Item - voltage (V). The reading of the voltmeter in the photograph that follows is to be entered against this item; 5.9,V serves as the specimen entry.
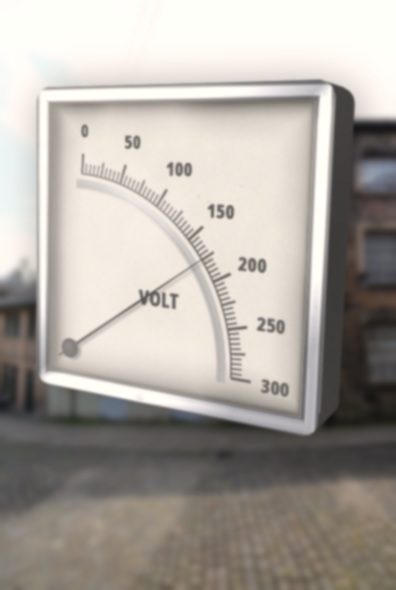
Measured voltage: 175,V
